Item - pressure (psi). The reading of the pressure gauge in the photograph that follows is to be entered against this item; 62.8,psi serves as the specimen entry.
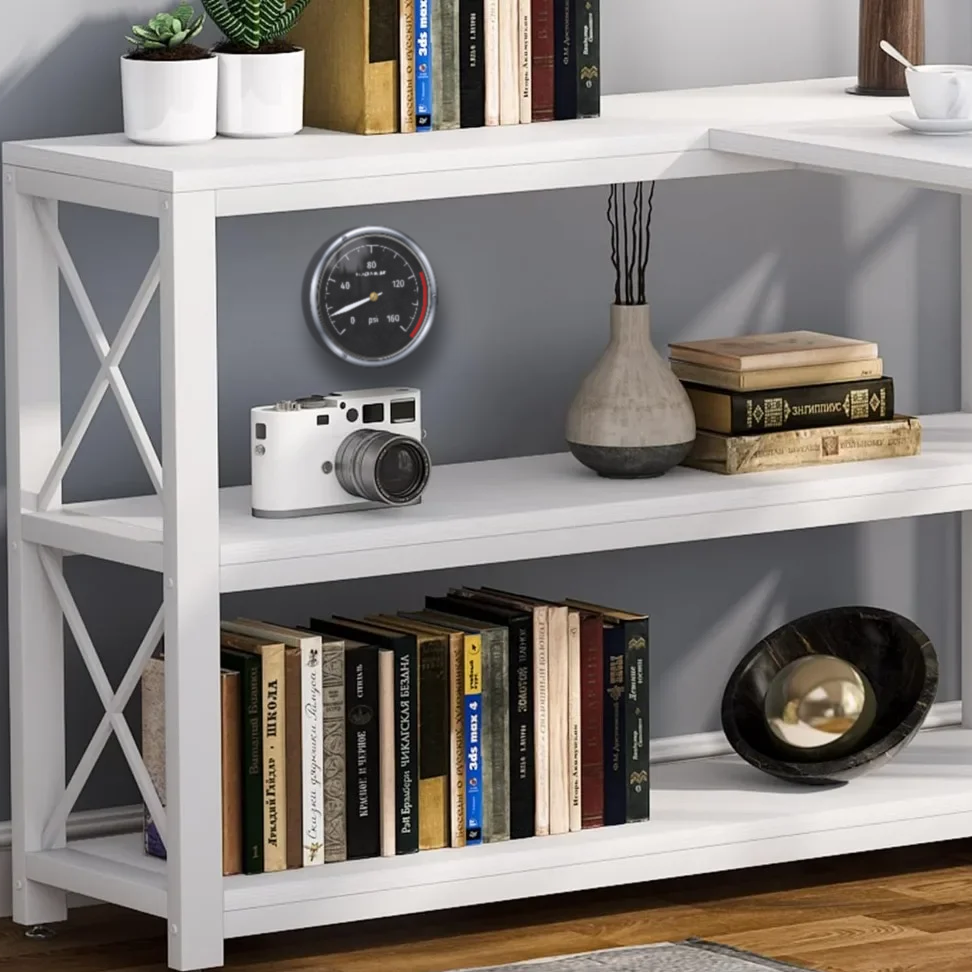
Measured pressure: 15,psi
